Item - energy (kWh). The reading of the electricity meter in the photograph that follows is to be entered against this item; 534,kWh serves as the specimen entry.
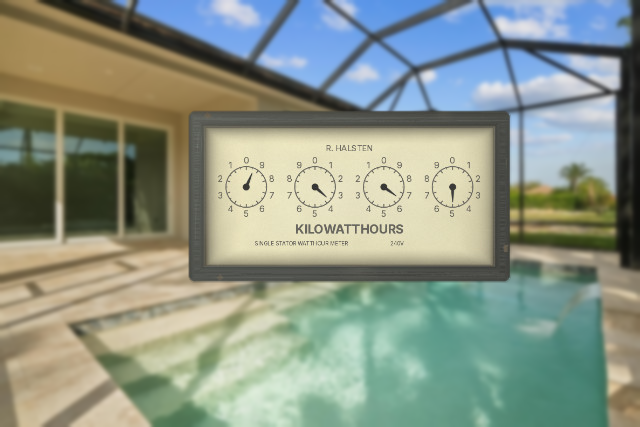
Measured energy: 9365,kWh
